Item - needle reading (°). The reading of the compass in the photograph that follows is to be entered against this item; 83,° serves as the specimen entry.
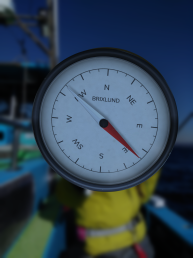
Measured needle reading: 130,°
